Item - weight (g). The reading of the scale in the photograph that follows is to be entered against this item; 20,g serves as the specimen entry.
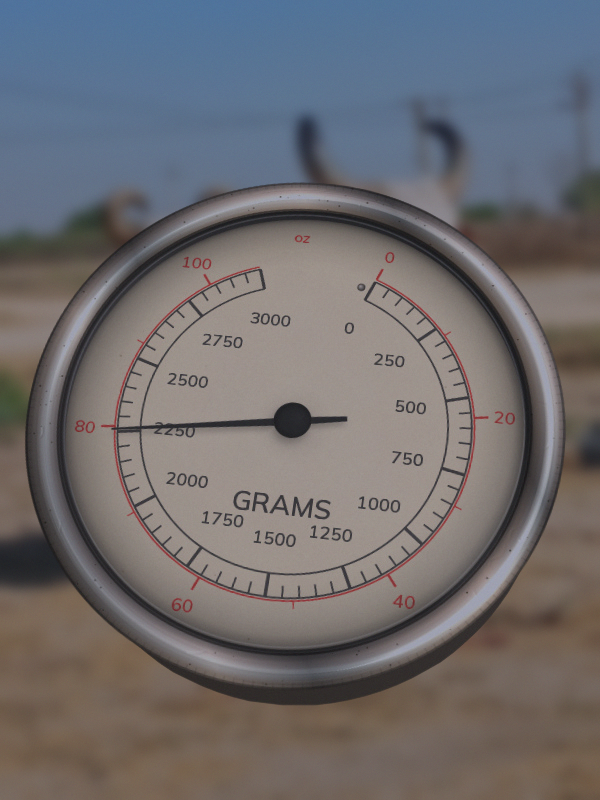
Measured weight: 2250,g
